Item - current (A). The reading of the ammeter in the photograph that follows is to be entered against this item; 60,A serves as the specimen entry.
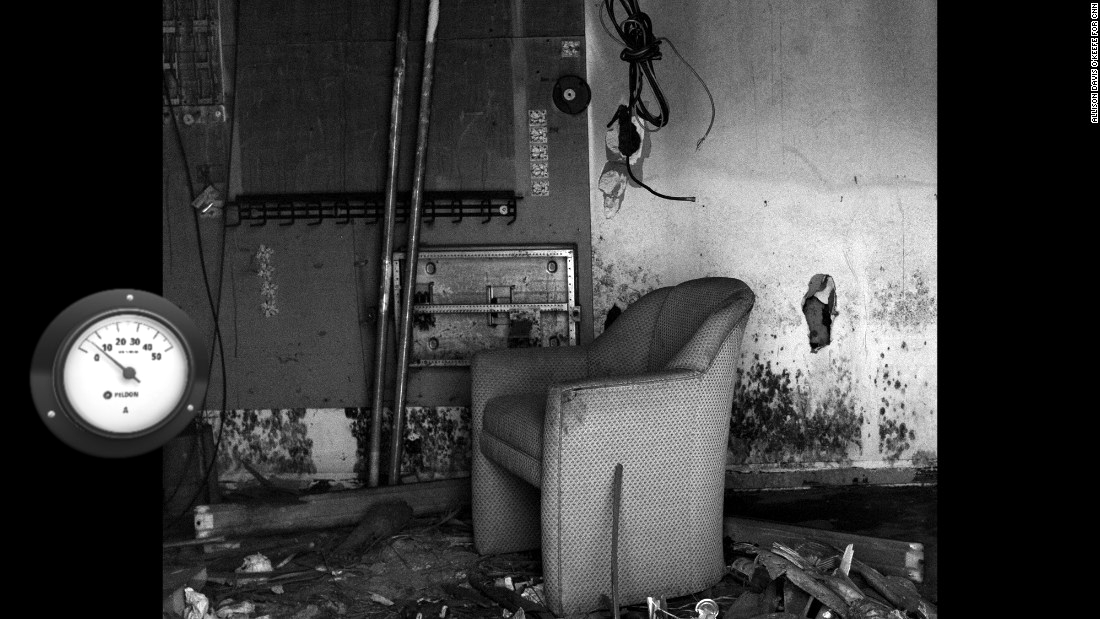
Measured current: 5,A
